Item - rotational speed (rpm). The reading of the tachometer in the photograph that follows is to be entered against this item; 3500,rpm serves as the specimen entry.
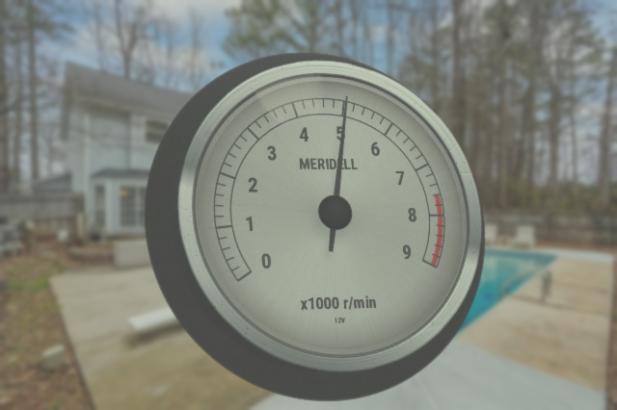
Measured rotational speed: 5000,rpm
